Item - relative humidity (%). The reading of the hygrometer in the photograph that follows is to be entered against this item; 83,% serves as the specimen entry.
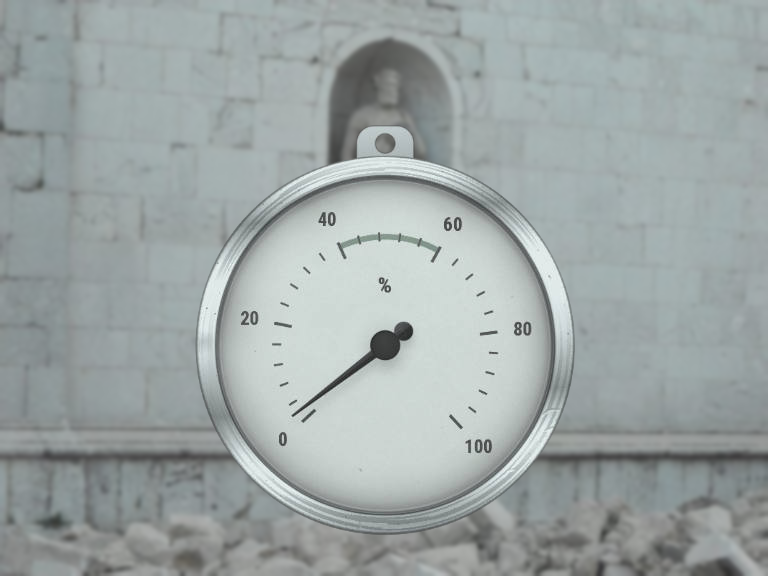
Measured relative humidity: 2,%
